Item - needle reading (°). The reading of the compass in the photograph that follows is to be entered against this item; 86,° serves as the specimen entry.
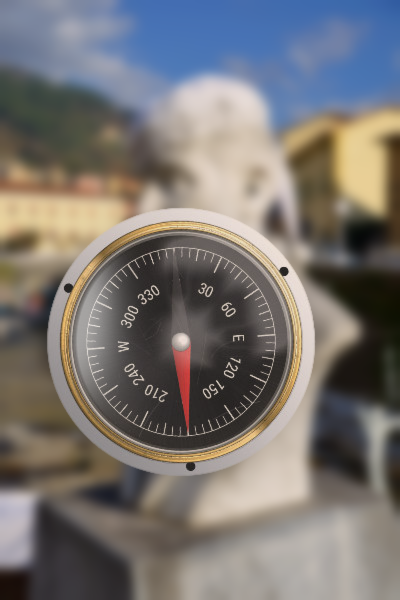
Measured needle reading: 180,°
